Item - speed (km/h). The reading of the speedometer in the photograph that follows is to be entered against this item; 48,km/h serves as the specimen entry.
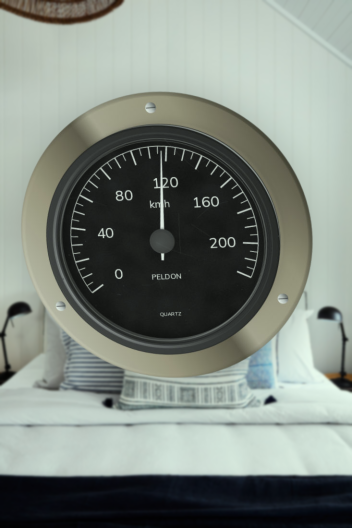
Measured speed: 117.5,km/h
